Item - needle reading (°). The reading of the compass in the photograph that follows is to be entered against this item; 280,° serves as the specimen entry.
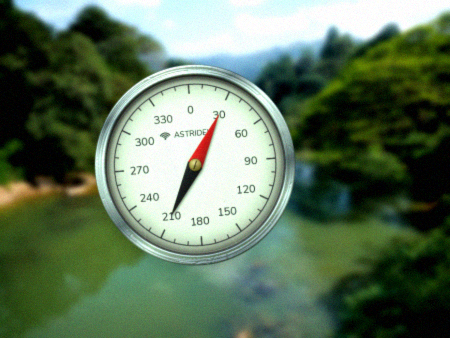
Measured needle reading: 30,°
